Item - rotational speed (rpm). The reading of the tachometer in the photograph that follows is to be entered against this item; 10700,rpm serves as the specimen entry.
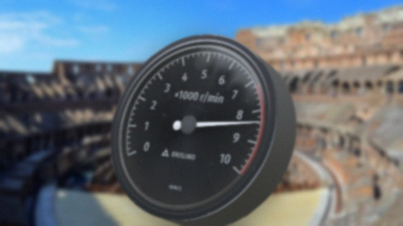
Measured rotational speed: 8400,rpm
